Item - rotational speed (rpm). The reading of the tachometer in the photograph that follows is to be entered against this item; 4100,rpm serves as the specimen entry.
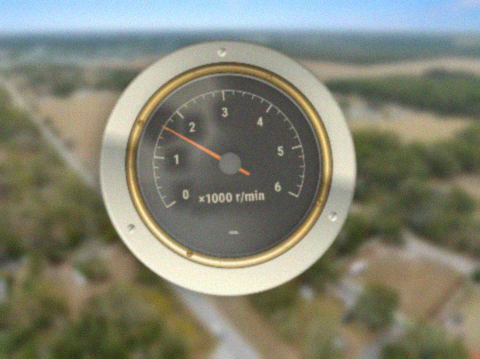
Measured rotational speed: 1600,rpm
